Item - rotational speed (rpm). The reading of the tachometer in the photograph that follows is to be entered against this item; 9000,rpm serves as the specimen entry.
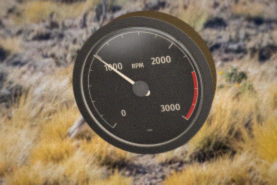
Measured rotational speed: 1000,rpm
